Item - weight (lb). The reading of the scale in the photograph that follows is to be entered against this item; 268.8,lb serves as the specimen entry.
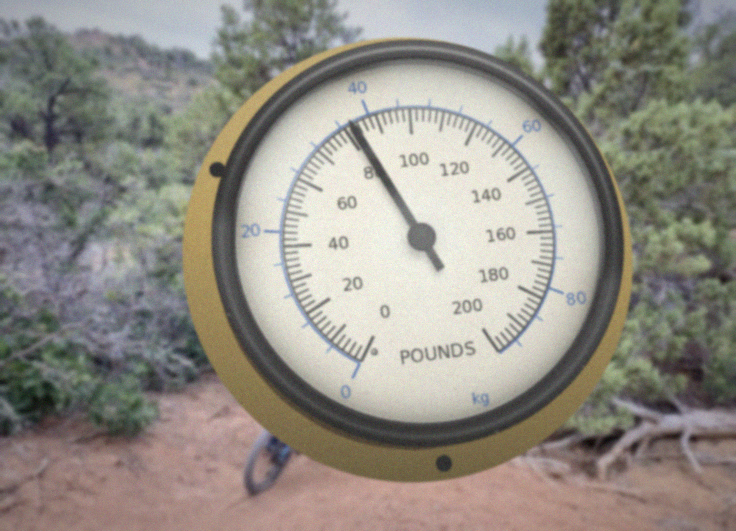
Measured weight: 82,lb
